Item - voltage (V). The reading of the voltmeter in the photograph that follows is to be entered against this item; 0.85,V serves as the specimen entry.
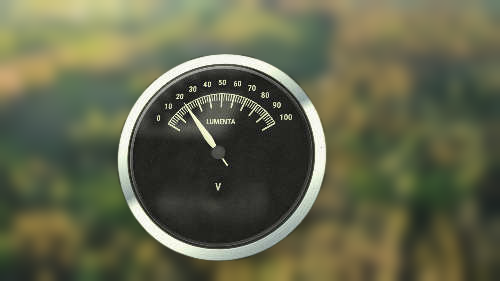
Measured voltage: 20,V
